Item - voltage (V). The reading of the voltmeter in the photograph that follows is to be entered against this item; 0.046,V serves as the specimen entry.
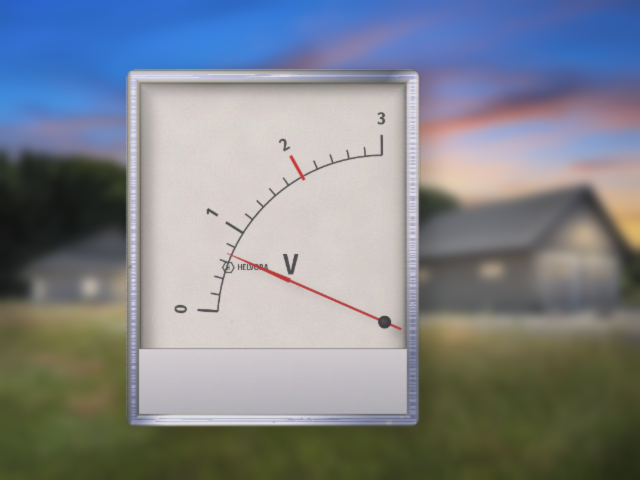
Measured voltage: 0.7,V
